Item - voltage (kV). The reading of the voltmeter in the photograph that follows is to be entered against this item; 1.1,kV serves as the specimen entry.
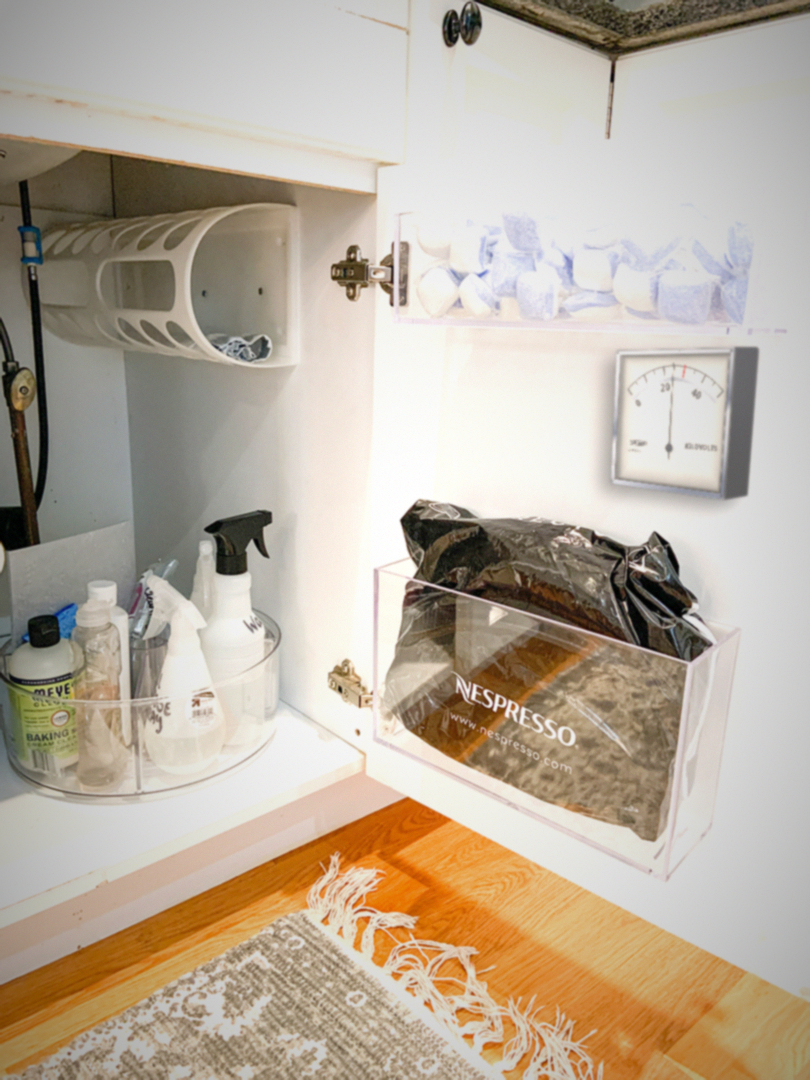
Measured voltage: 25,kV
